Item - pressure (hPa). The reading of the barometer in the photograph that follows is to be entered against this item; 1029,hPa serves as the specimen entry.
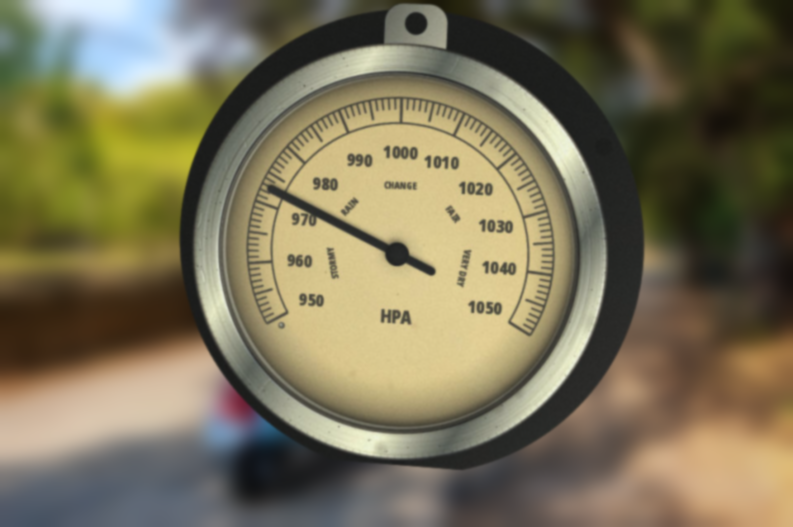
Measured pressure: 973,hPa
